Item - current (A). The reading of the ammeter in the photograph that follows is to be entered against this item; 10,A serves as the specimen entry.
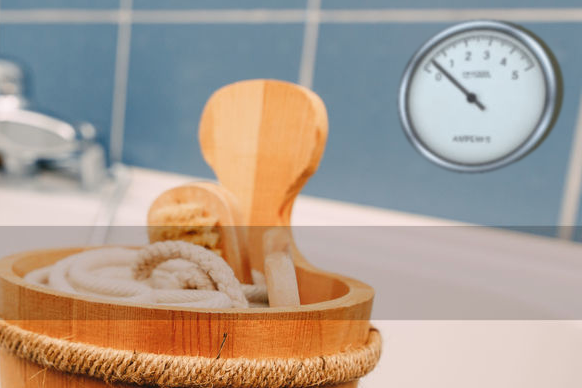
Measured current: 0.5,A
